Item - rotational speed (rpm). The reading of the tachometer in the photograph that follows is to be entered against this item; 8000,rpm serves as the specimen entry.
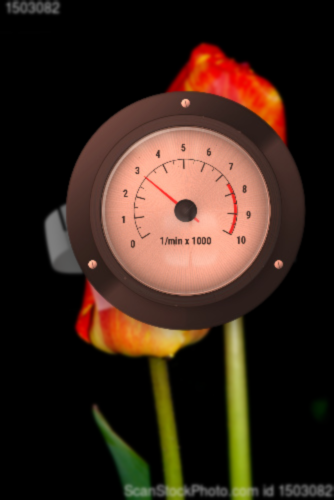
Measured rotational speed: 3000,rpm
